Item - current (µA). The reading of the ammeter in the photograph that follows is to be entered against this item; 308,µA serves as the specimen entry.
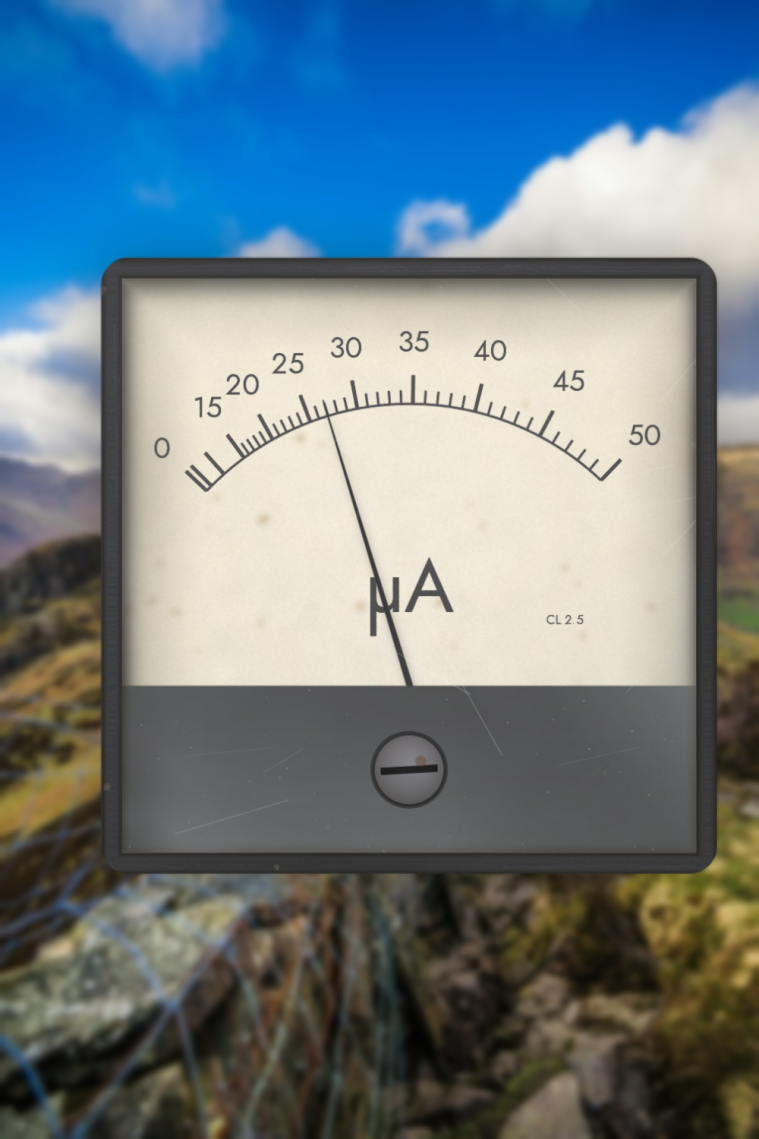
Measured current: 27,µA
